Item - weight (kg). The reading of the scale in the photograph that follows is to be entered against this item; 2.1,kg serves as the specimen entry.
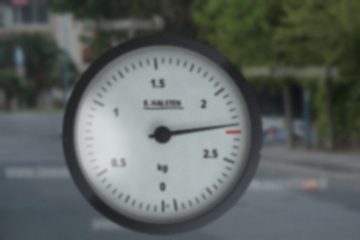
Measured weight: 2.25,kg
